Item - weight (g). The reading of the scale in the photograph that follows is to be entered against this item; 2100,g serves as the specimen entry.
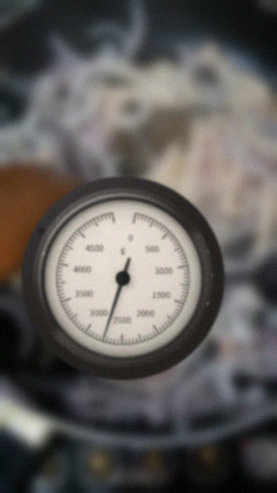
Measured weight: 2750,g
